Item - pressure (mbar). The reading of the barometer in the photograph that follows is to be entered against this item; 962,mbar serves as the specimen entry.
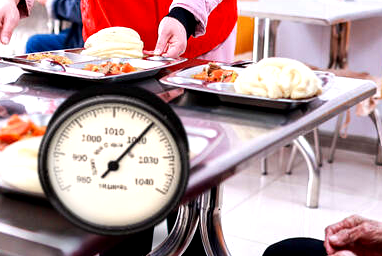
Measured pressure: 1020,mbar
